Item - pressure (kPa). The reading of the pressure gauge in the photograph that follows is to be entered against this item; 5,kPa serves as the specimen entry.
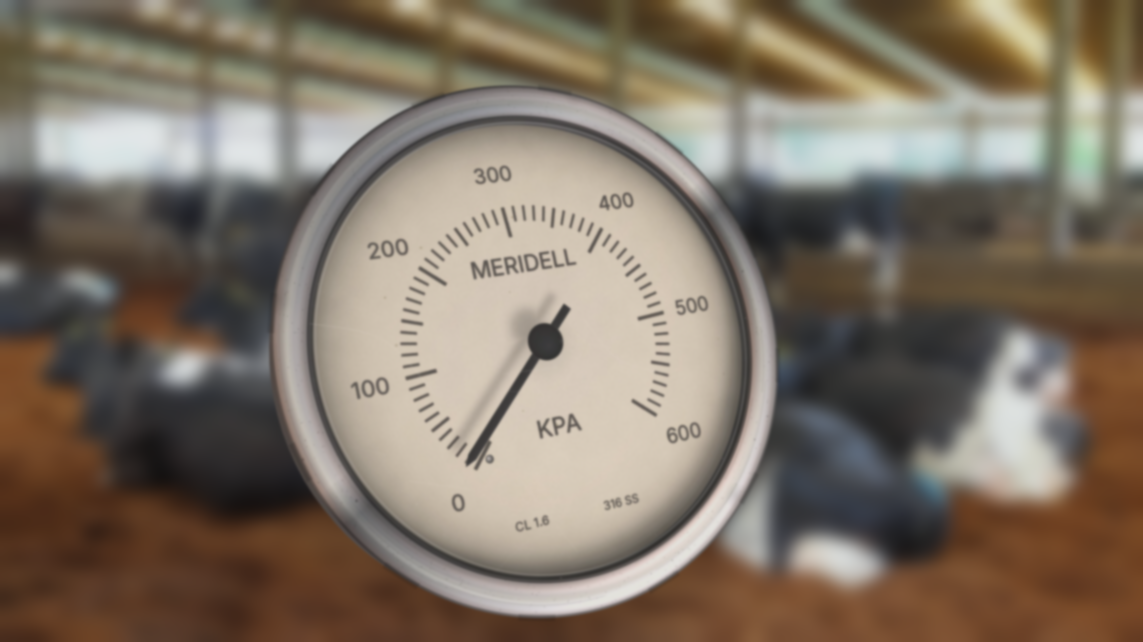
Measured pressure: 10,kPa
